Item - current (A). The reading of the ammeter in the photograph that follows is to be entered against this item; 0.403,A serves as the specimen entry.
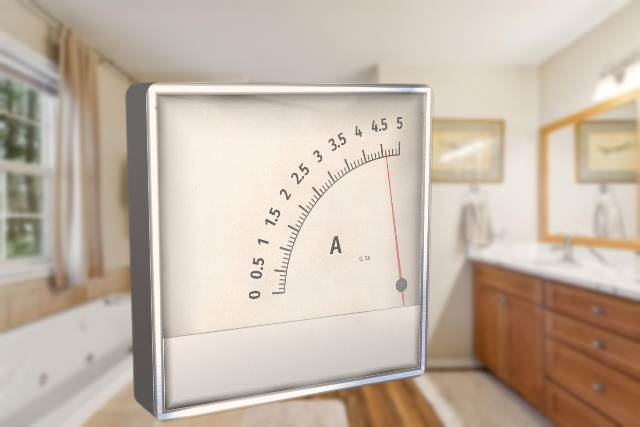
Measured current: 4.5,A
